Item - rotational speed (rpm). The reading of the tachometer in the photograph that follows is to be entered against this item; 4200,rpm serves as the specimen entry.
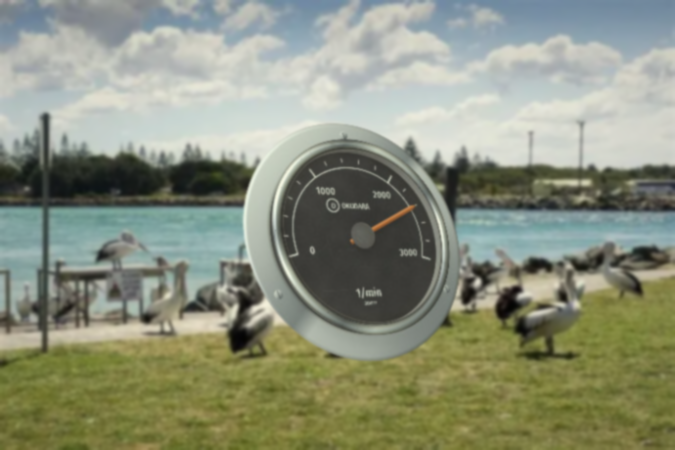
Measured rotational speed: 2400,rpm
